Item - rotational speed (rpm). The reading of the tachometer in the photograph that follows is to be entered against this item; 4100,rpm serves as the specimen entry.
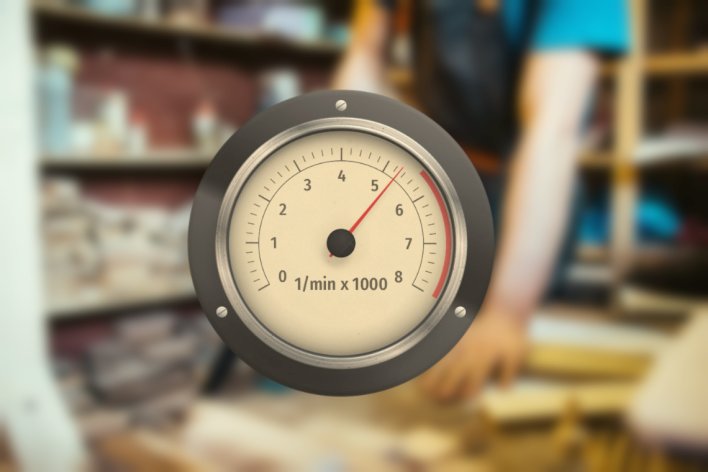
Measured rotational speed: 5300,rpm
